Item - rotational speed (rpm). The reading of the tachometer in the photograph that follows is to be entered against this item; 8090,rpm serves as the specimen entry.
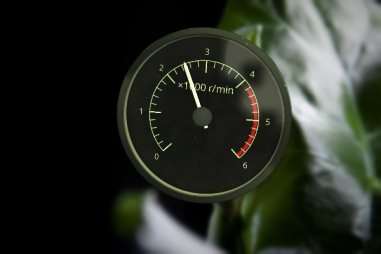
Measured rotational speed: 2500,rpm
